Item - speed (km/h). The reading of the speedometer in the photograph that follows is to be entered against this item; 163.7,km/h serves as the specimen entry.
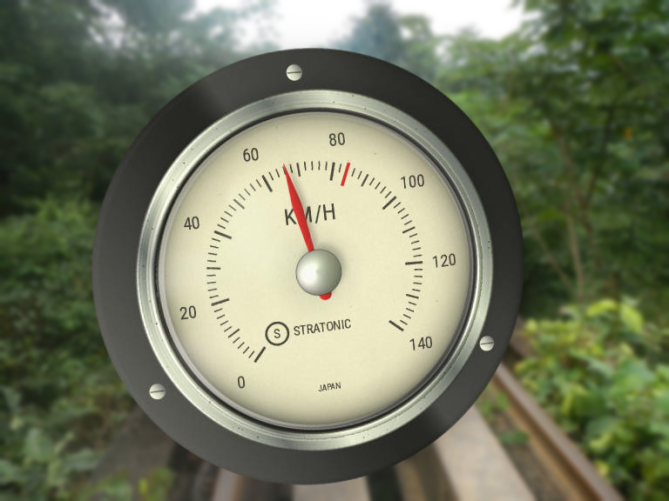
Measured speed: 66,km/h
